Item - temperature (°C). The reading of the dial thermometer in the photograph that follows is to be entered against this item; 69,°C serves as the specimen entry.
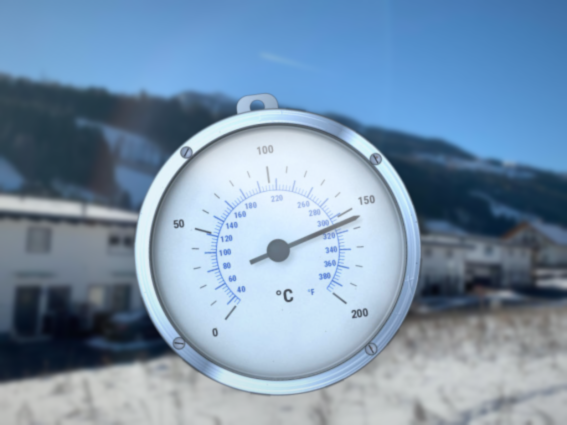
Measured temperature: 155,°C
